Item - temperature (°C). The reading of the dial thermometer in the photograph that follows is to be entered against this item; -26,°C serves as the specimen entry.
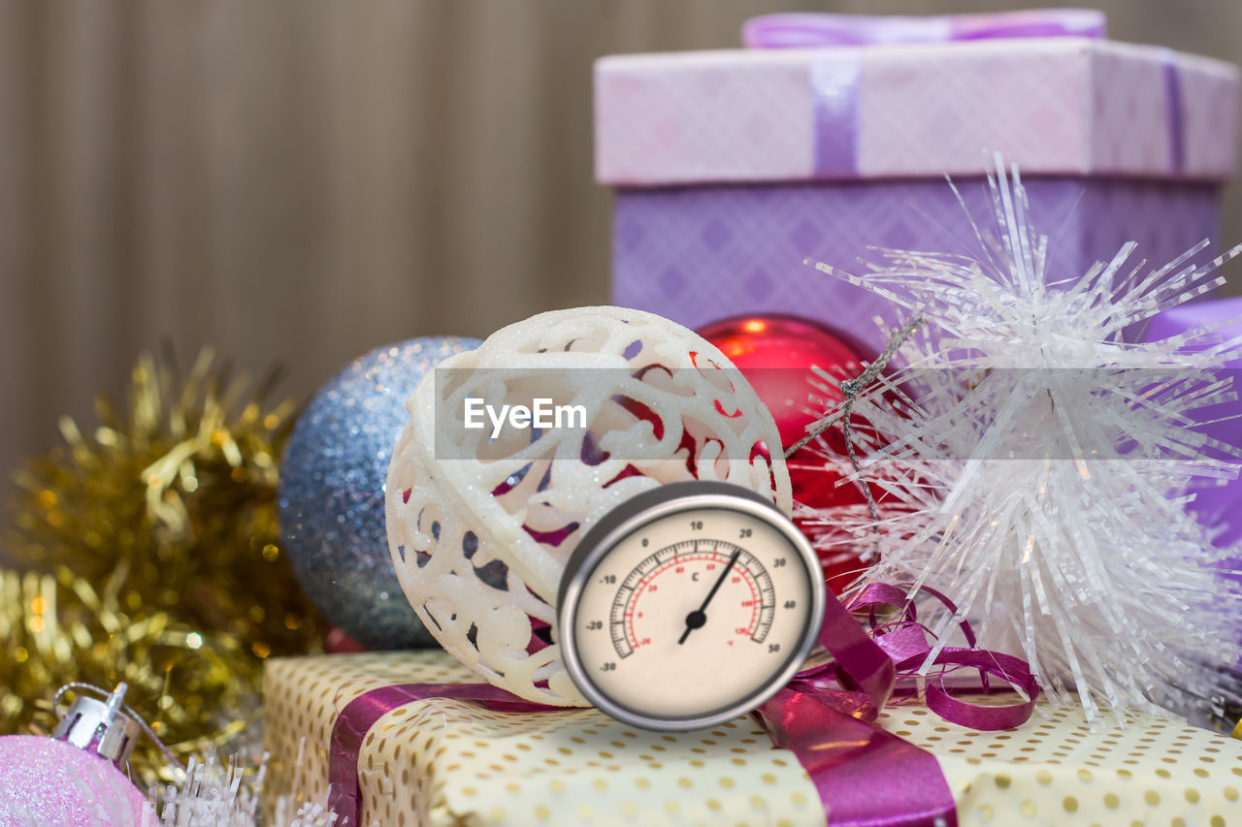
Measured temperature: 20,°C
